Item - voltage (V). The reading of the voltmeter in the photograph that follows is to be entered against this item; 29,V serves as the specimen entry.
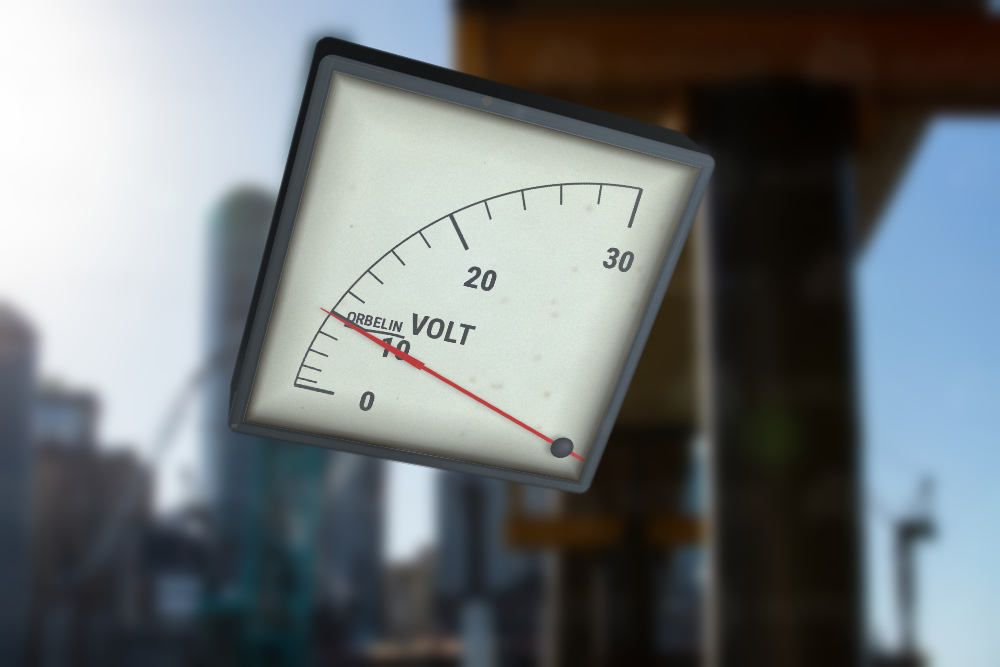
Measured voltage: 10,V
